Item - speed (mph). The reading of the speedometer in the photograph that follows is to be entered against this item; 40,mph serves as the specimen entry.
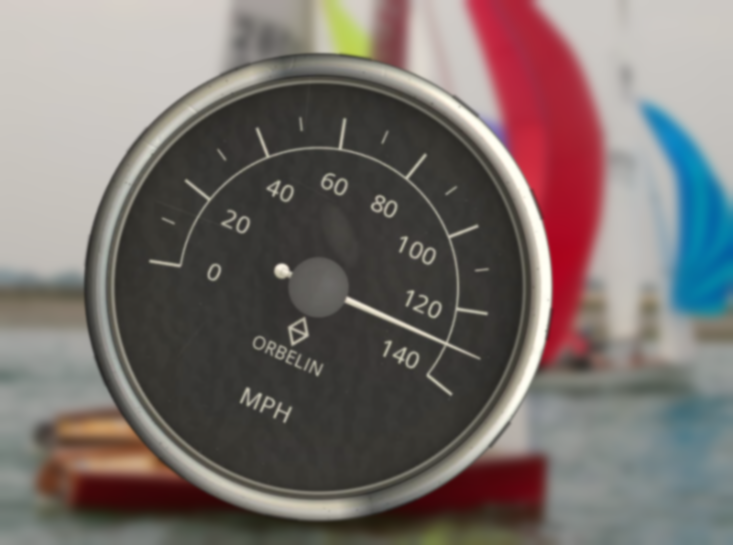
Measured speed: 130,mph
